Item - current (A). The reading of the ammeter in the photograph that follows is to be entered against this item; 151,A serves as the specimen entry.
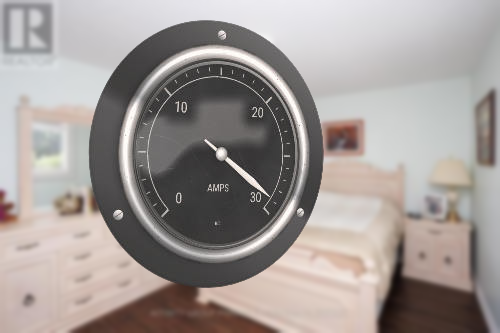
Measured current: 29,A
